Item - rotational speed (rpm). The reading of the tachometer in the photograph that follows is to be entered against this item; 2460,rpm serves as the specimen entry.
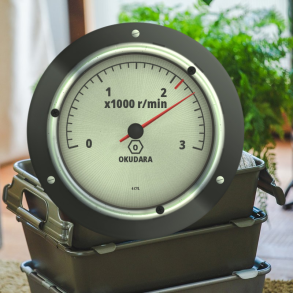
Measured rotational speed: 2300,rpm
